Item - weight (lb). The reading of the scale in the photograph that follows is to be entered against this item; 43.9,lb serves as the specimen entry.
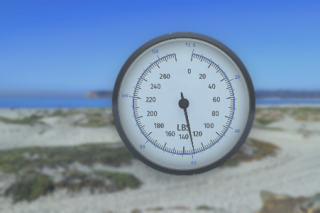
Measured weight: 130,lb
